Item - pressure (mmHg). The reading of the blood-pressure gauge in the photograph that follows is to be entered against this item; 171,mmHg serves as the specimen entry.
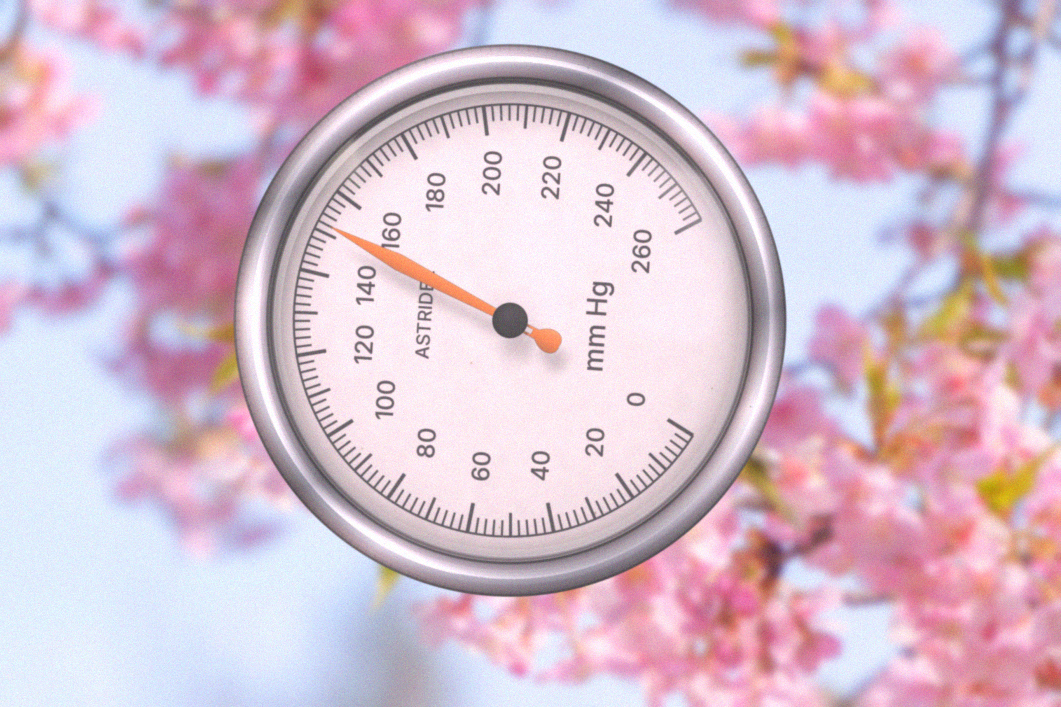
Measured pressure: 152,mmHg
